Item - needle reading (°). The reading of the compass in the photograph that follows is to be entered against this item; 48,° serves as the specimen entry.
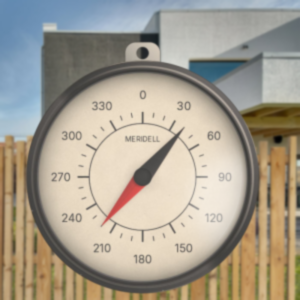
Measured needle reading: 220,°
